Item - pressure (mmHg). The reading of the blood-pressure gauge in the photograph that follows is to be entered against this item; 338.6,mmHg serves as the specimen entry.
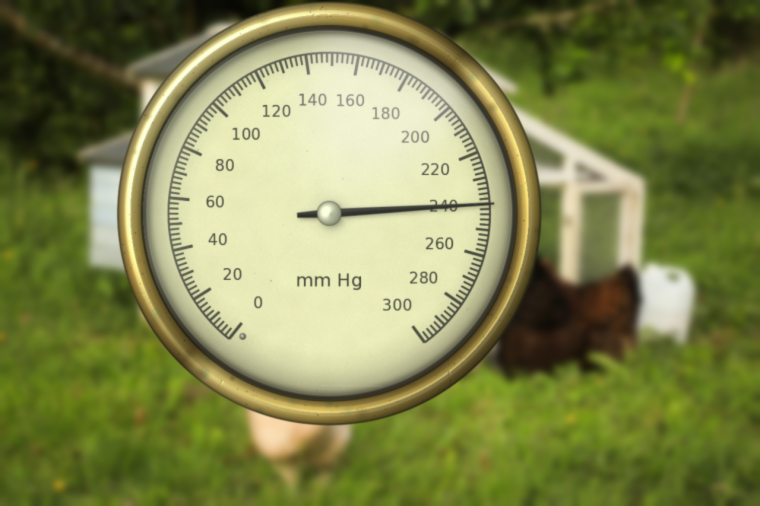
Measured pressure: 240,mmHg
